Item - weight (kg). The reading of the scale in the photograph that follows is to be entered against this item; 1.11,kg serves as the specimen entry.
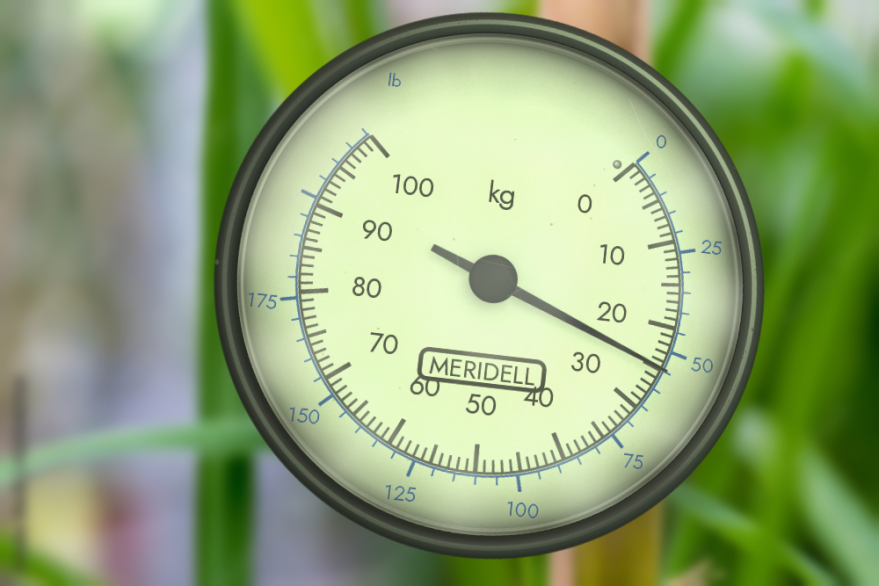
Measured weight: 25,kg
